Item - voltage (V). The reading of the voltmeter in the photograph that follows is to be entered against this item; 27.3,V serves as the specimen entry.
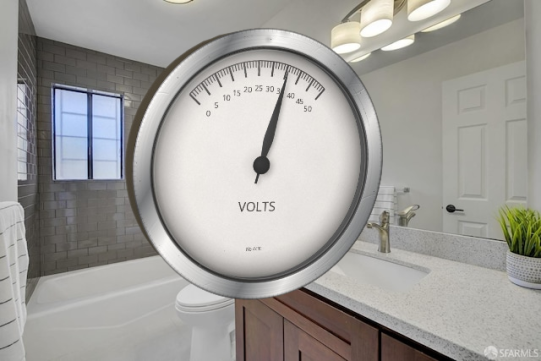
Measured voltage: 35,V
